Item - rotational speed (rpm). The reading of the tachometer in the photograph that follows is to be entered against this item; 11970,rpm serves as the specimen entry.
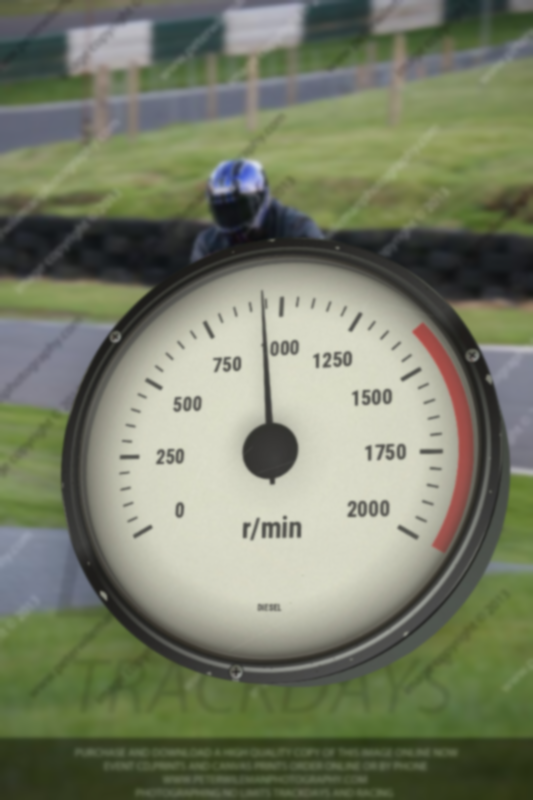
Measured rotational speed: 950,rpm
